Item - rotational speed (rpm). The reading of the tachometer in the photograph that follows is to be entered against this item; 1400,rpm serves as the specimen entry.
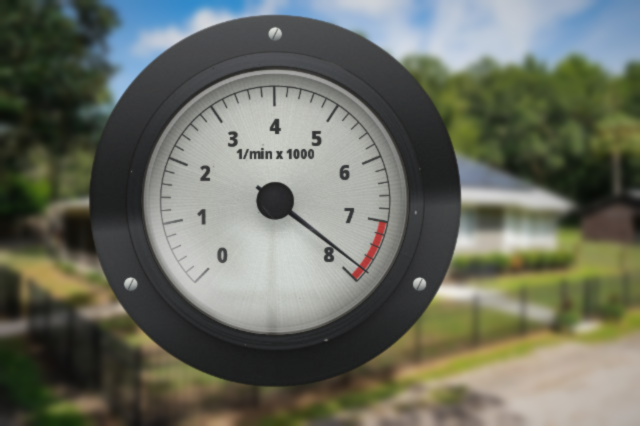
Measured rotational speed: 7800,rpm
